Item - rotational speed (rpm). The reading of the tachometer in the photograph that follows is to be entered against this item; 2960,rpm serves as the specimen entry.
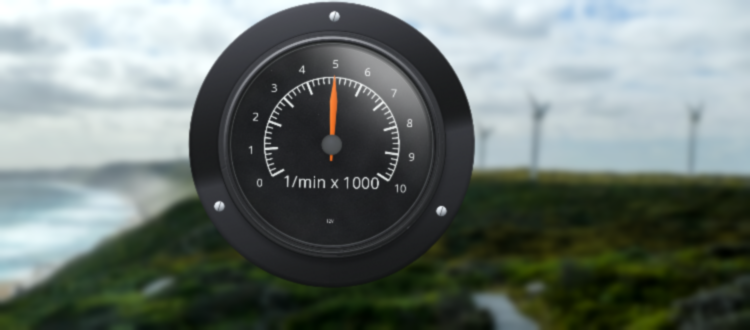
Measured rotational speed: 5000,rpm
